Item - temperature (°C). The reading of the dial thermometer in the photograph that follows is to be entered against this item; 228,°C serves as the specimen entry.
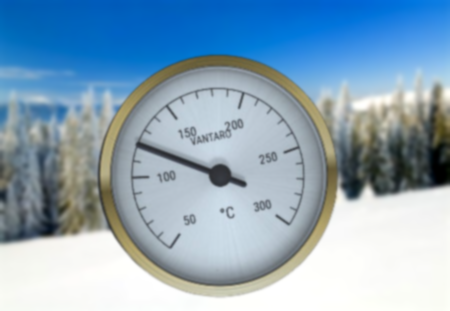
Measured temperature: 120,°C
